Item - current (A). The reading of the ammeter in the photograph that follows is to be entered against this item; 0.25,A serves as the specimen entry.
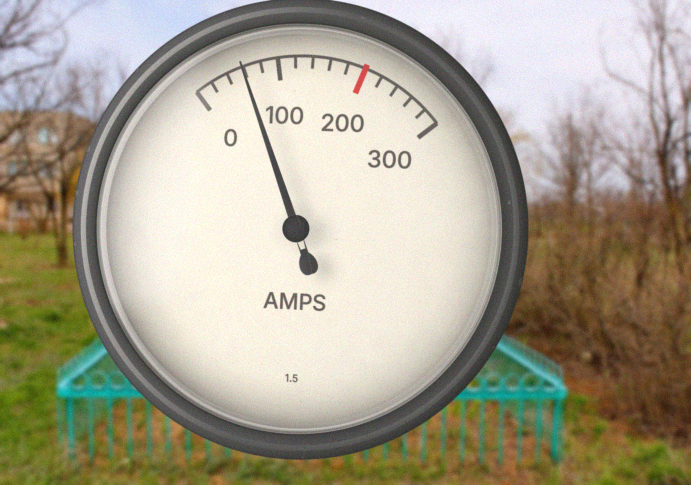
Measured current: 60,A
